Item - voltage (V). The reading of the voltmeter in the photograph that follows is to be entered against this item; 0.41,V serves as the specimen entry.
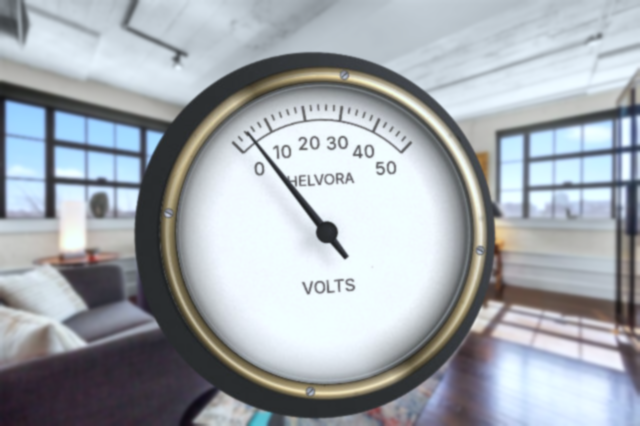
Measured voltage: 4,V
